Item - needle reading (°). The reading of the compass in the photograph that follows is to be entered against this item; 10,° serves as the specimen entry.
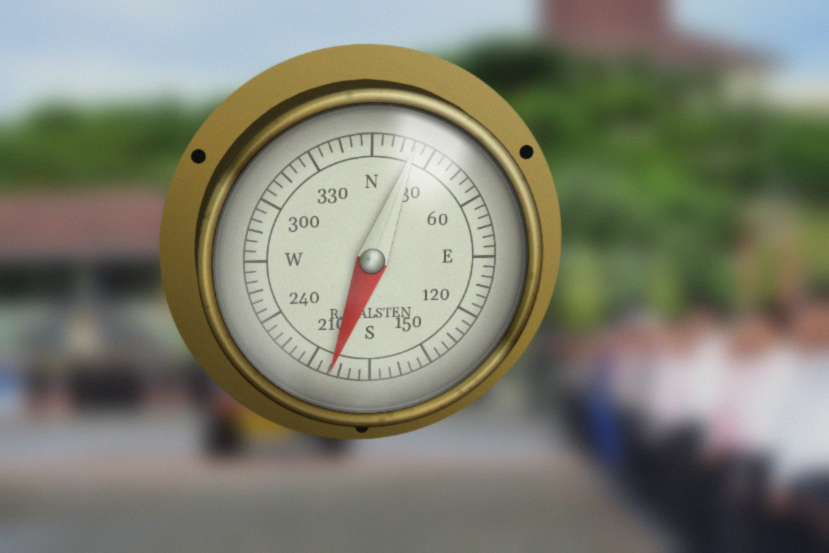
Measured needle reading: 200,°
